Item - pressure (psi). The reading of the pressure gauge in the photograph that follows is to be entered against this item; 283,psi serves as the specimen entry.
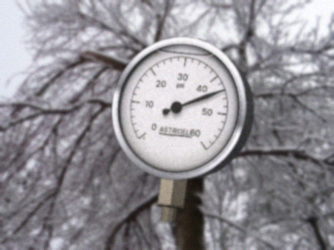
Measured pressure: 44,psi
